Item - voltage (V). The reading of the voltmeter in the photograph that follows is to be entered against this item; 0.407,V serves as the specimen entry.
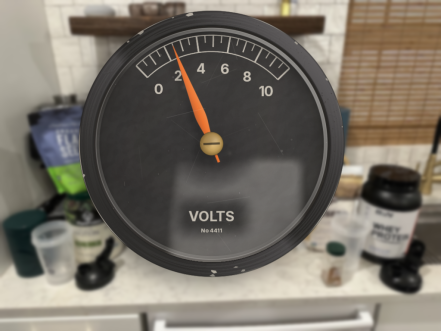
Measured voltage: 2.5,V
